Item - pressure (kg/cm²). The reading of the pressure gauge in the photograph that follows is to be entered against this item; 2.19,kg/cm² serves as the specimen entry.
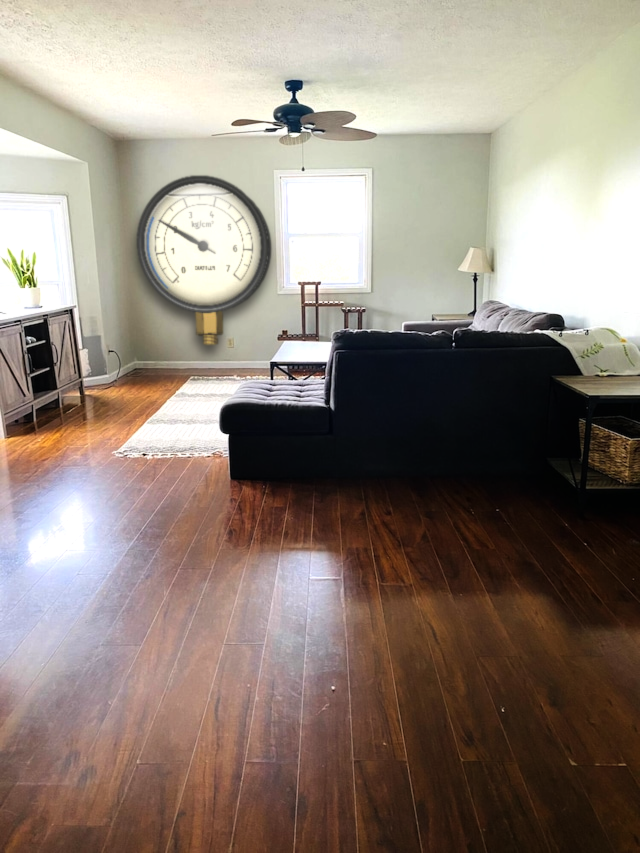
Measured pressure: 2,kg/cm²
